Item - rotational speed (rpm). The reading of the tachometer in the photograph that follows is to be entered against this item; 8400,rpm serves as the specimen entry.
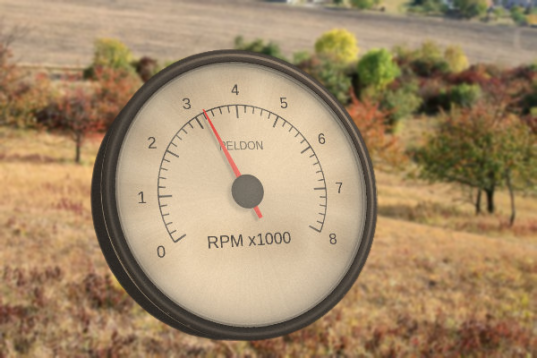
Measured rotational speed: 3200,rpm
